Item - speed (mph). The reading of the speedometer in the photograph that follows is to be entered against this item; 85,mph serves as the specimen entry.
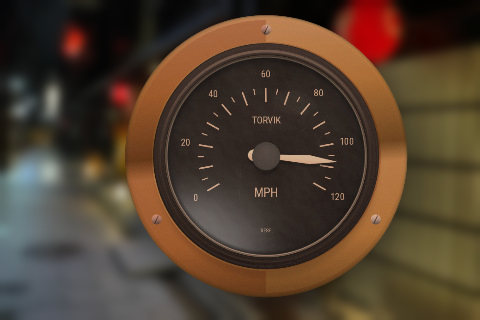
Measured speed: 107.5,mph
